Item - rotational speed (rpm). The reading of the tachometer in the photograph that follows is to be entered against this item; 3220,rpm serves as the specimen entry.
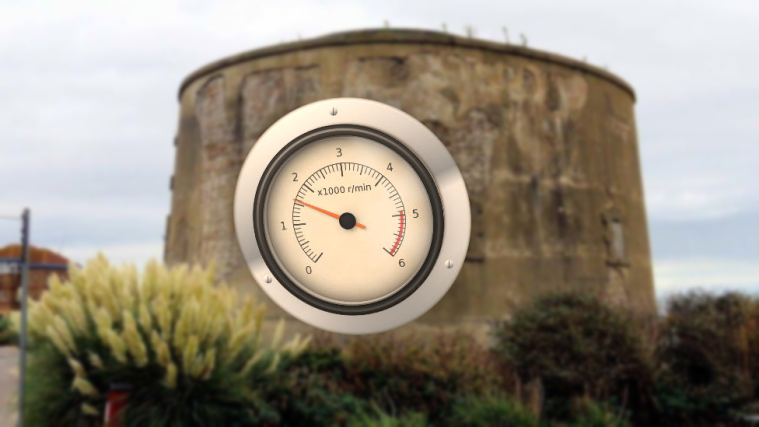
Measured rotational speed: 1600,rpm
